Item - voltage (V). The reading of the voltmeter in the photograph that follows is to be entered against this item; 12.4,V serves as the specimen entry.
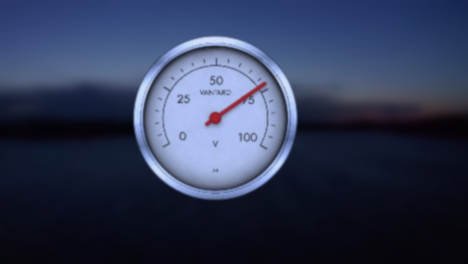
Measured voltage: 72.5,V
